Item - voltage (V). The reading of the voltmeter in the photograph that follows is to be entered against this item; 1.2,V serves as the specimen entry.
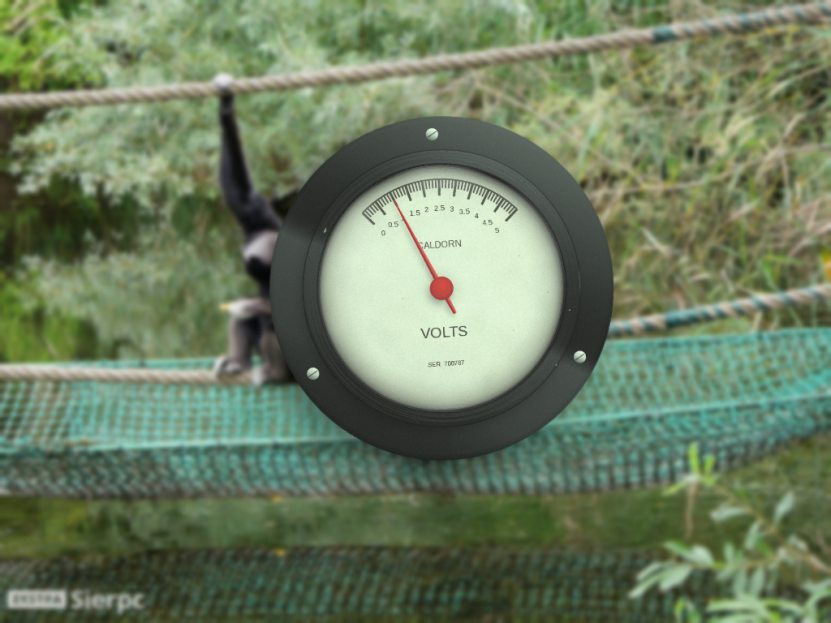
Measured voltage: 1,V
